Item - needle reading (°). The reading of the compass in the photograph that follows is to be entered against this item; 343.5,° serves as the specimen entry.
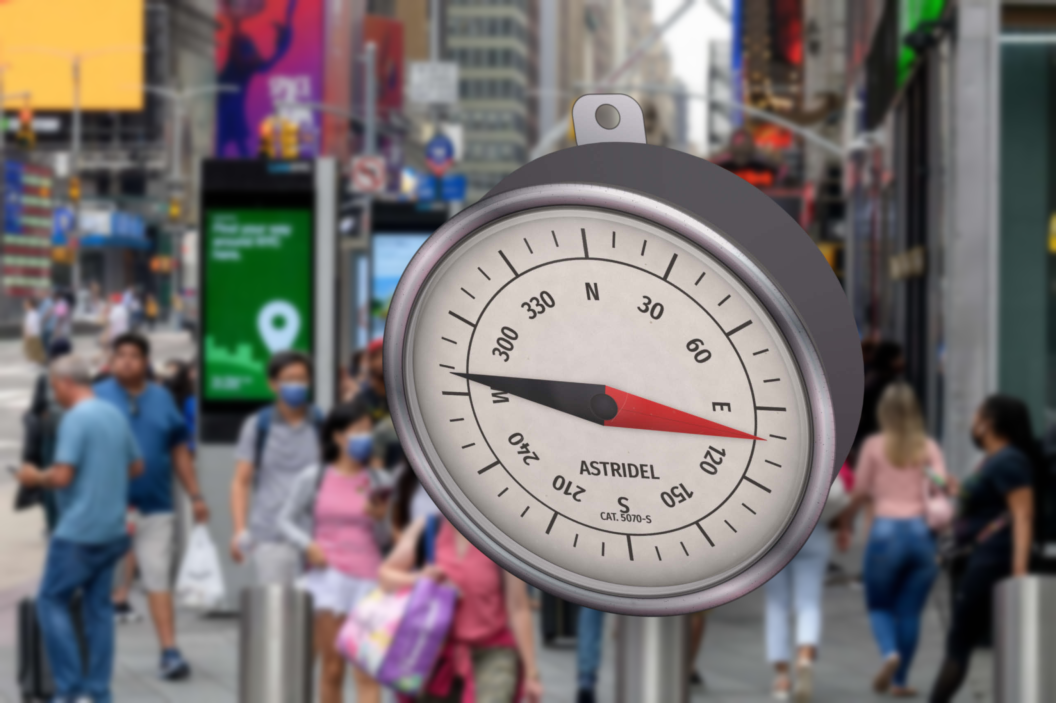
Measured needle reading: 100,°
